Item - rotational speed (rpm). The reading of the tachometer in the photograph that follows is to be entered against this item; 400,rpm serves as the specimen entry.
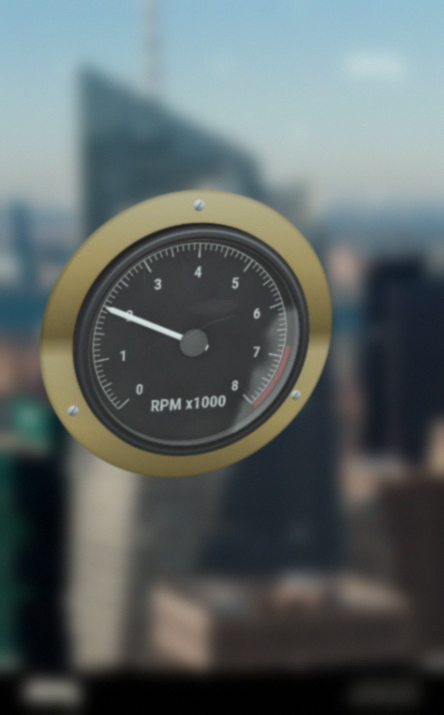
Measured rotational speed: 2000,rpm
